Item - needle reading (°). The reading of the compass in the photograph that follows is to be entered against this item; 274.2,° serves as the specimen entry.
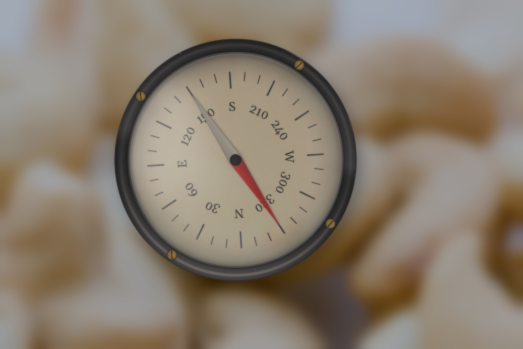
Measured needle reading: 330,°
